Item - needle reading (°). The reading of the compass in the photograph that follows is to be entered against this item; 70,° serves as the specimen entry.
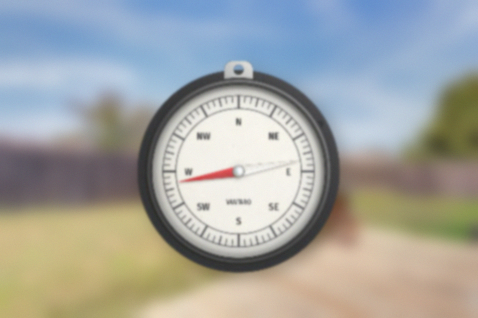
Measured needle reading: 260,°
